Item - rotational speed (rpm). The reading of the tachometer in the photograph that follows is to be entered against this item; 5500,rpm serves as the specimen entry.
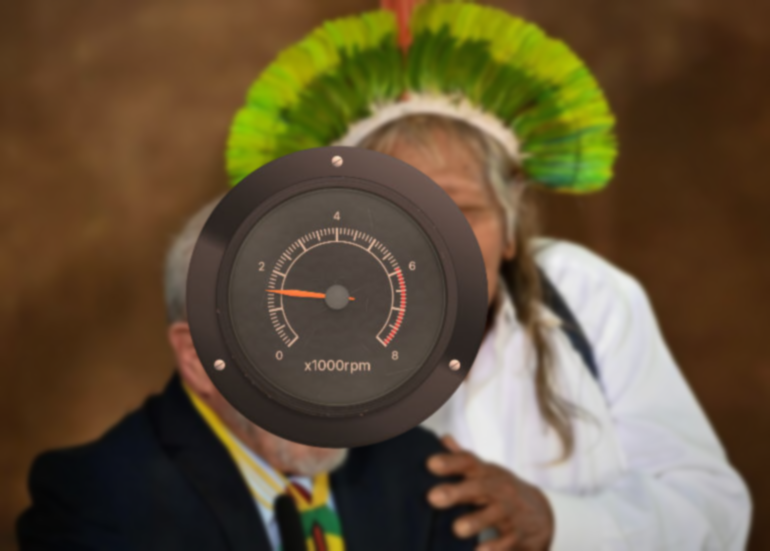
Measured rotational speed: 1500,rpm
